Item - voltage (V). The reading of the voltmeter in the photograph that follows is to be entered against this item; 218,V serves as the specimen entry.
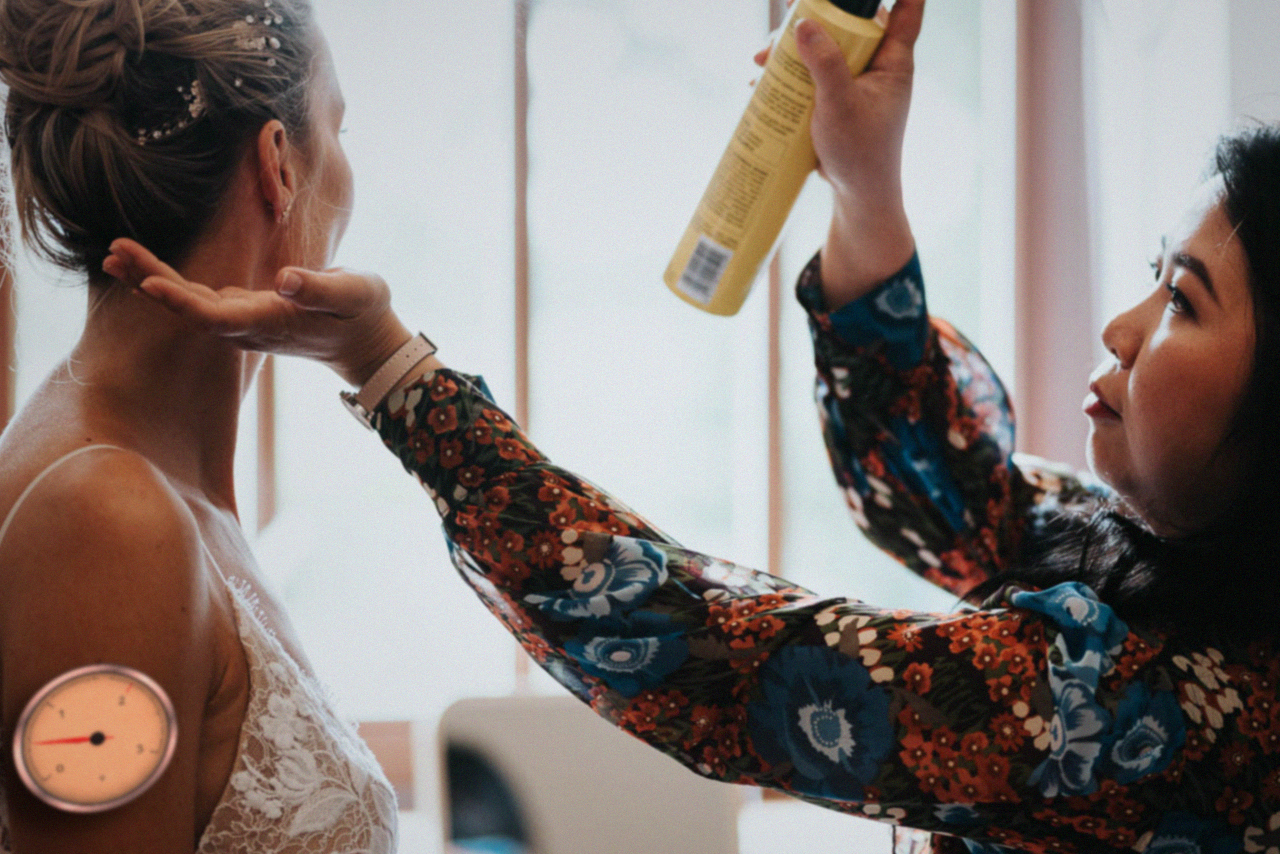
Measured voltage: 0.5,V
